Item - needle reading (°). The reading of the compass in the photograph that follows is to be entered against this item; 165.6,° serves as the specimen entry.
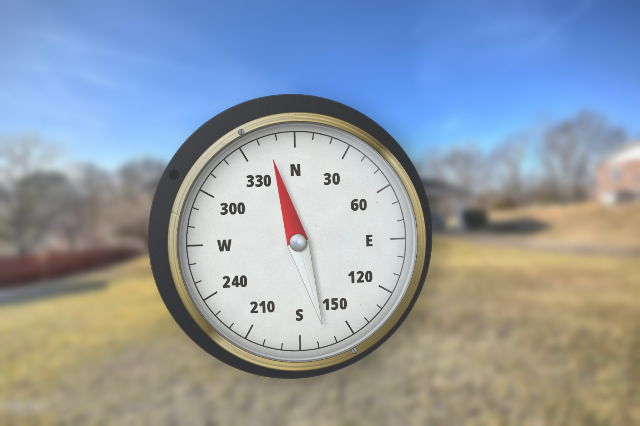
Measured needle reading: 345,°
